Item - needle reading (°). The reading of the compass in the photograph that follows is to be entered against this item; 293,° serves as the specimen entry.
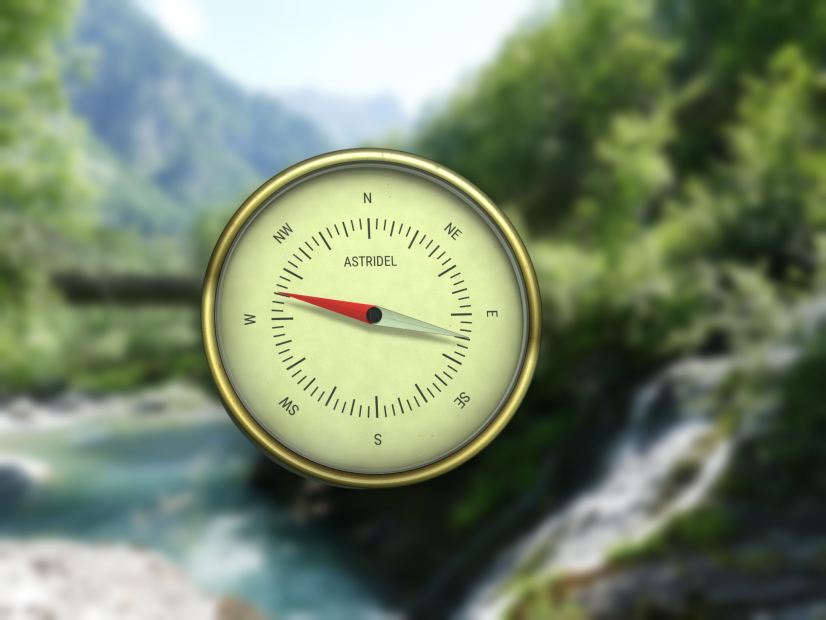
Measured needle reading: 285,°
